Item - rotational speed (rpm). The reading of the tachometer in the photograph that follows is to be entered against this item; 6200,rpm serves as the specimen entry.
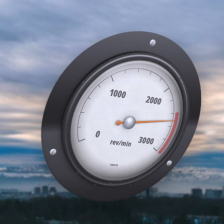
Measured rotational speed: 2500,rpm
